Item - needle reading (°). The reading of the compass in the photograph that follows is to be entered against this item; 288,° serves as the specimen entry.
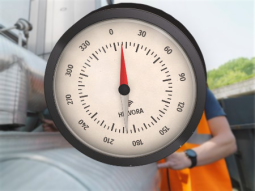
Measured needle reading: 10,°
